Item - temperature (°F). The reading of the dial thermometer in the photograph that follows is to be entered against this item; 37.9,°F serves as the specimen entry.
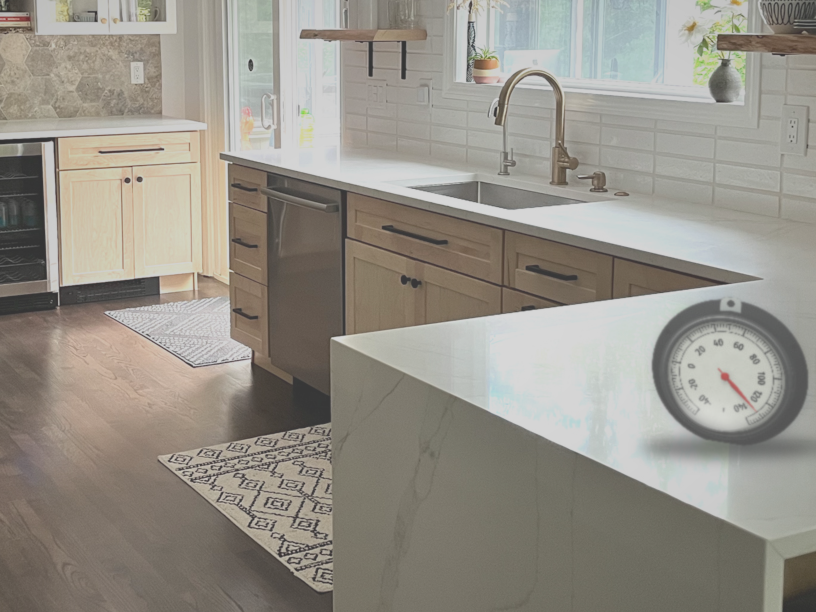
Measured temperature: 130,°F
